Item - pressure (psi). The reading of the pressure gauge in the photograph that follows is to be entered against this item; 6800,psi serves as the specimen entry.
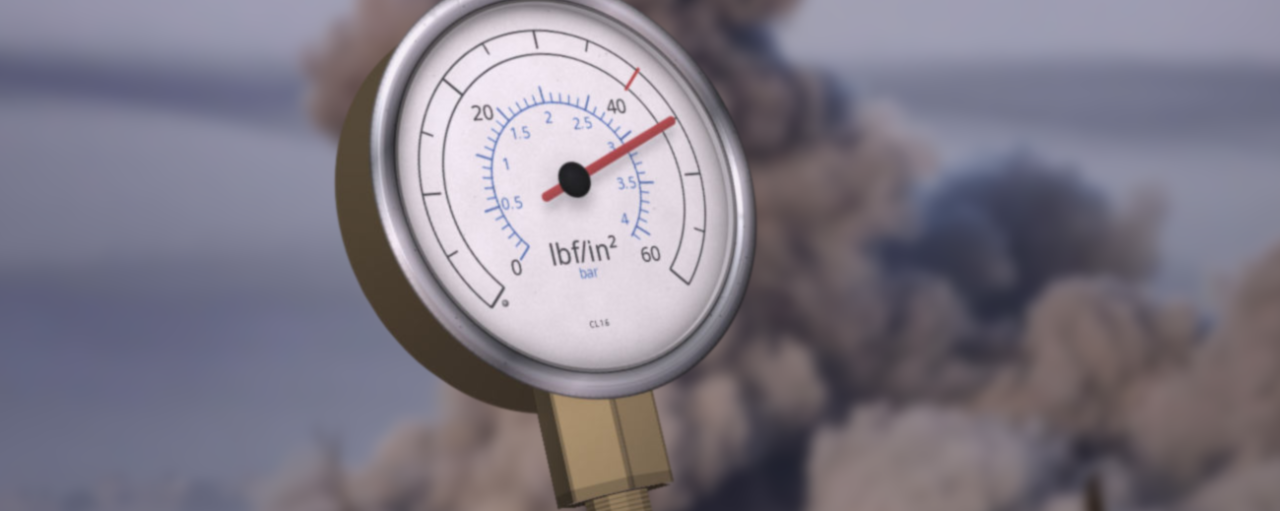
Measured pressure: 45,psi
